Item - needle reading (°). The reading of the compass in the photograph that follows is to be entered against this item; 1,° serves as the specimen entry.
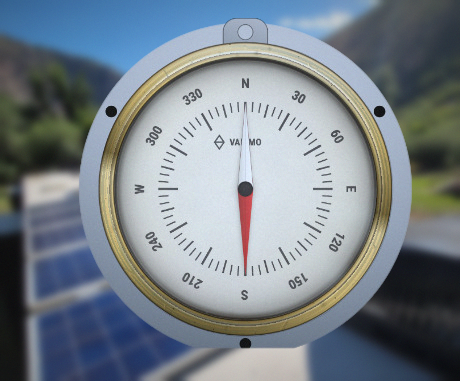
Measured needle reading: 180,°
